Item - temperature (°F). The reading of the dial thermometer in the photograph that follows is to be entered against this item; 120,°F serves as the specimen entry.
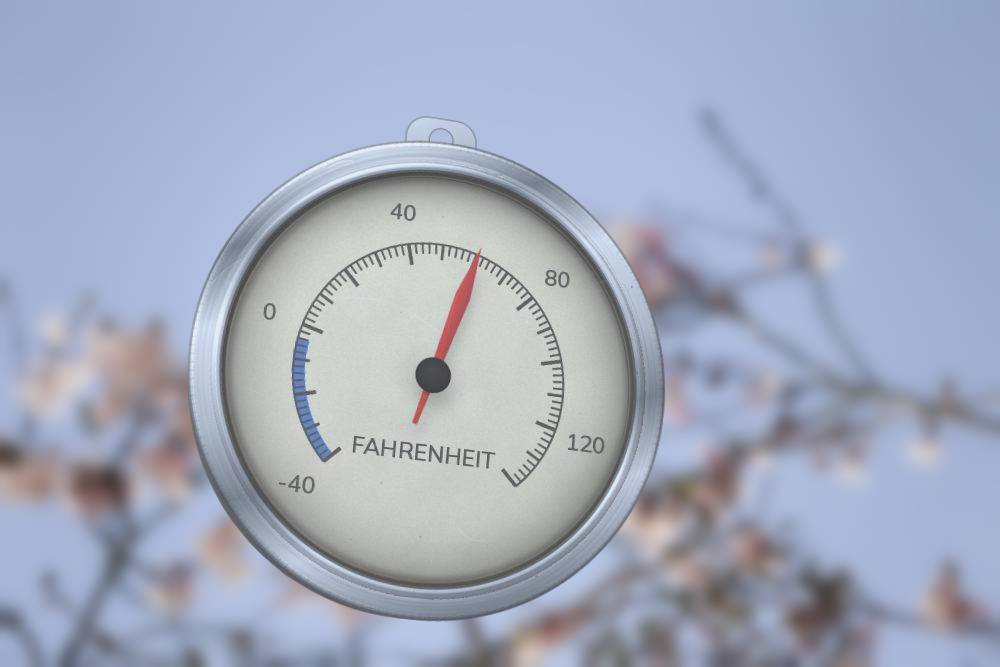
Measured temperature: 60,°F
